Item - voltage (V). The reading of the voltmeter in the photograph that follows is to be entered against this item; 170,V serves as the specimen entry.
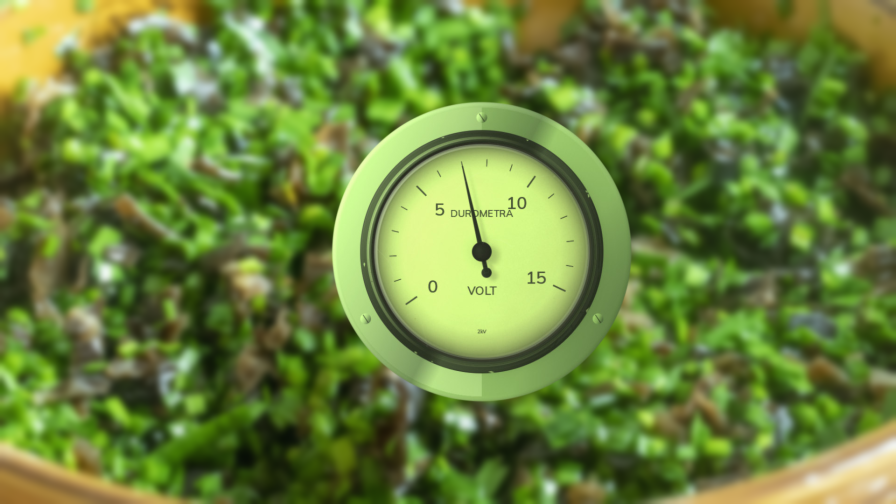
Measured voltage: 7,V
